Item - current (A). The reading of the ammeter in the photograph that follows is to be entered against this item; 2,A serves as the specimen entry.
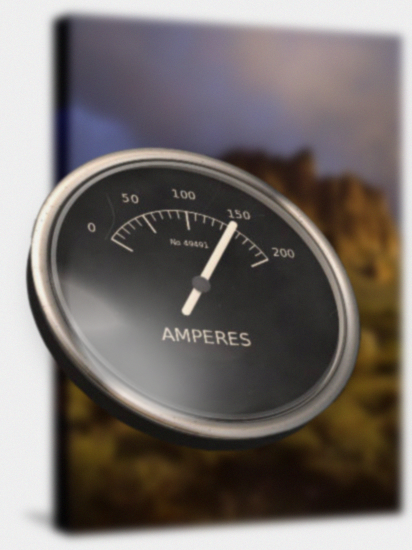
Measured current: 150,A
